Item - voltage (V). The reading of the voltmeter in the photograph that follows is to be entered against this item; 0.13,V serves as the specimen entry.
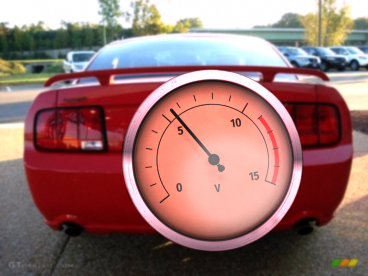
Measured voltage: 5.5,V
